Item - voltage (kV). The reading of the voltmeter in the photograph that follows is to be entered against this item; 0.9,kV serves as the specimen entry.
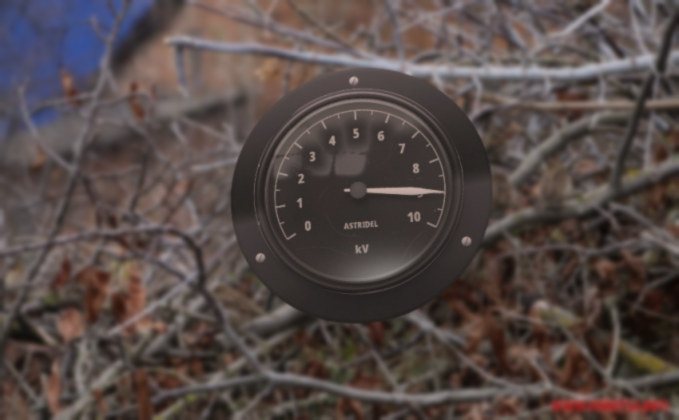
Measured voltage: 9,kV
